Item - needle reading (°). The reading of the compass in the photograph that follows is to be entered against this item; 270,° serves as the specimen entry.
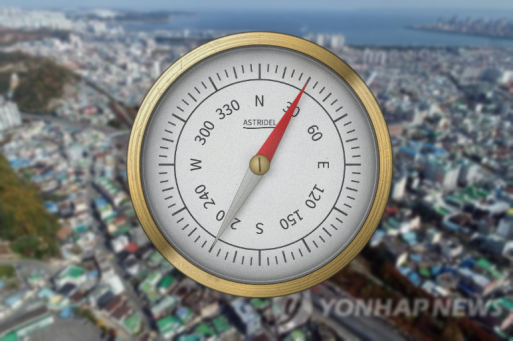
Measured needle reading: 30,°
